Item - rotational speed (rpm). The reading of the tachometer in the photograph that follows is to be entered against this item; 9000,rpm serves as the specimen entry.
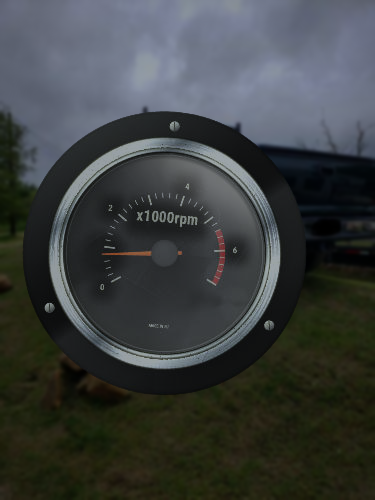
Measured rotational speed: 800,rpm
